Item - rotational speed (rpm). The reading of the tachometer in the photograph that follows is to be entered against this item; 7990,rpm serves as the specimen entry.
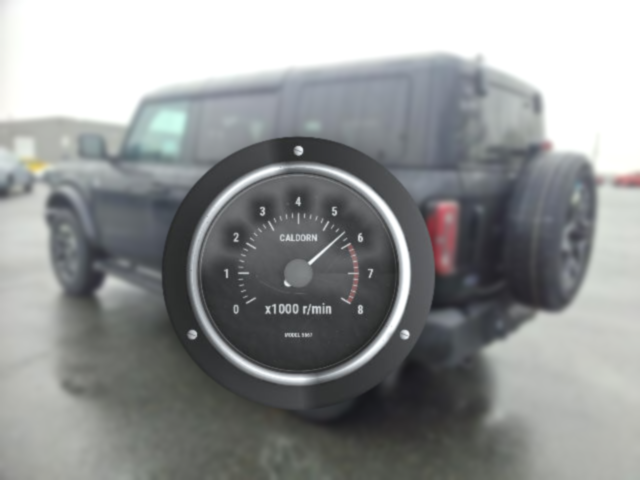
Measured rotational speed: 5600,rpm
